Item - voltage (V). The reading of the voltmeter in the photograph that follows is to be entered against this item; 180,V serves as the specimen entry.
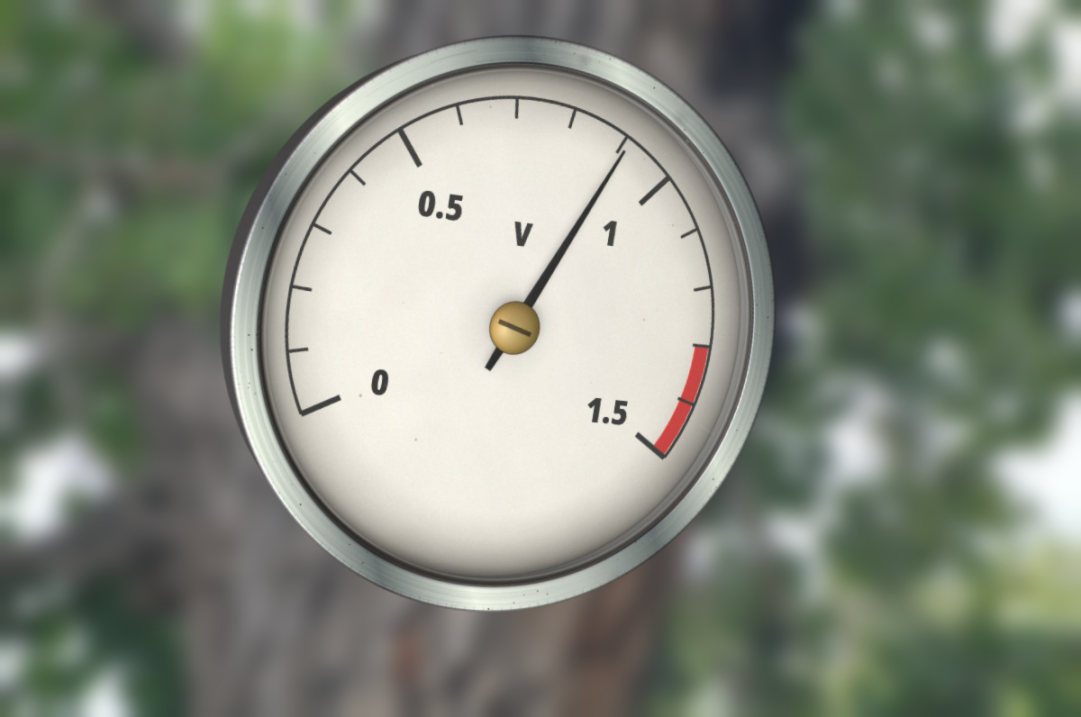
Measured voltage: 0.9,V
